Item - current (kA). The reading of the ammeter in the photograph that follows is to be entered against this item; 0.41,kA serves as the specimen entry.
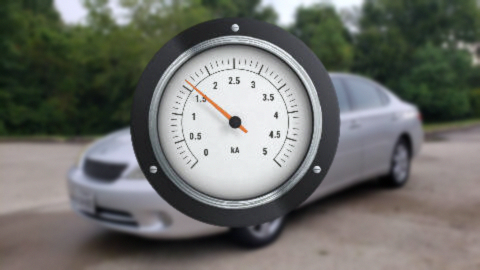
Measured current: 1.6,kA
